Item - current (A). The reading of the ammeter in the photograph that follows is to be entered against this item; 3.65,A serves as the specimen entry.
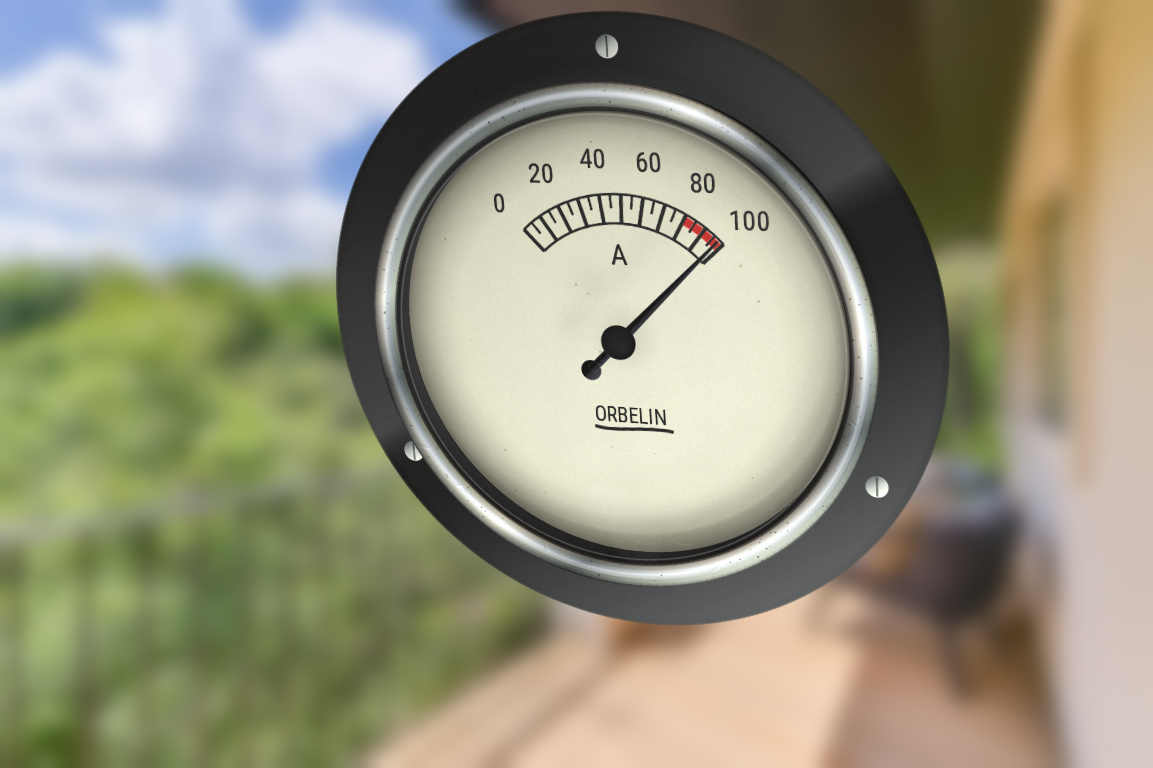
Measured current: 97.5,A
